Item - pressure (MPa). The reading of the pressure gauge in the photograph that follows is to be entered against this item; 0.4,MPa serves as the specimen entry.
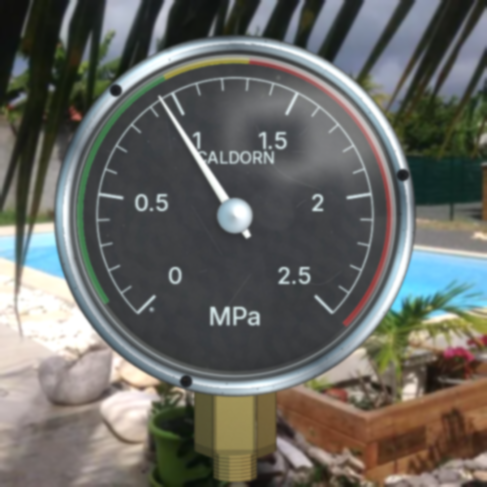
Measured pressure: 0.95,MPa
